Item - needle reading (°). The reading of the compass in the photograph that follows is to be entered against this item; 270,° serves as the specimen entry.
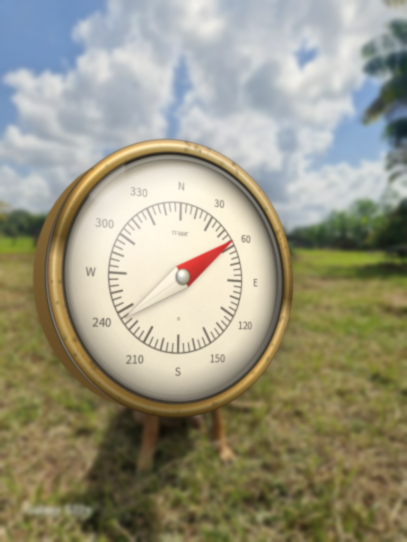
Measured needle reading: 55,°
